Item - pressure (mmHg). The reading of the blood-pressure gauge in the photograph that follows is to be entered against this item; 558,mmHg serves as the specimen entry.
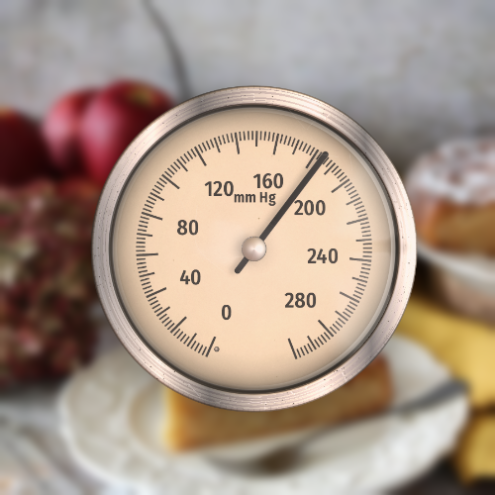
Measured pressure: 184,mmHg
